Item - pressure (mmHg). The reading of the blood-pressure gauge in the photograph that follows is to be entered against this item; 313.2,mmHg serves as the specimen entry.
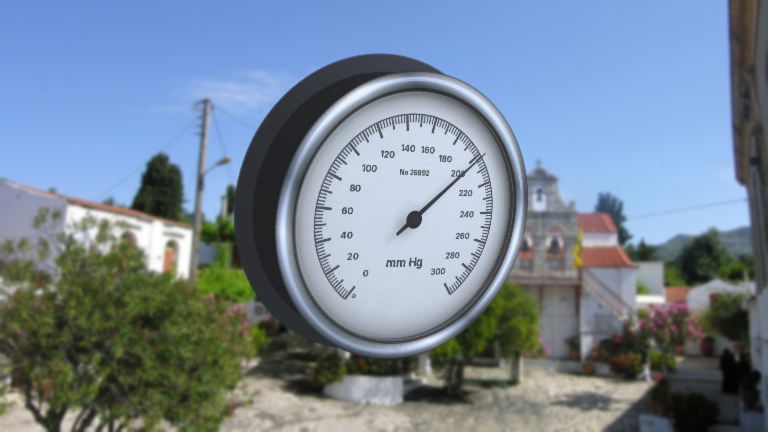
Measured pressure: 200,mmHg
